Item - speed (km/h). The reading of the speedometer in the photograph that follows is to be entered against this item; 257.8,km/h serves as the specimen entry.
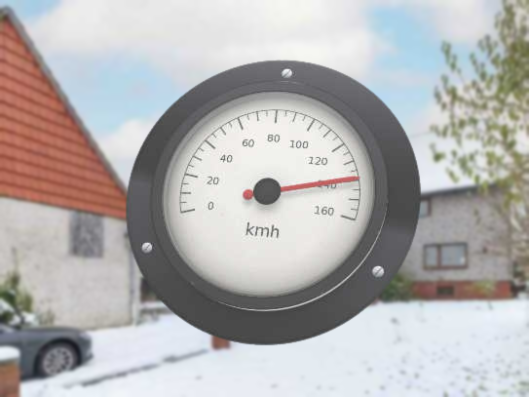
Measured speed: 140,km/h
